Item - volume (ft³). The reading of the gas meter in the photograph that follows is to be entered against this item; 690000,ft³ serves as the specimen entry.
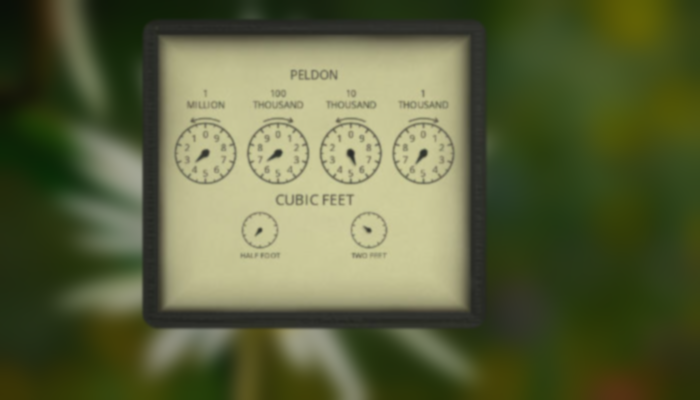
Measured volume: 365600,ft³
